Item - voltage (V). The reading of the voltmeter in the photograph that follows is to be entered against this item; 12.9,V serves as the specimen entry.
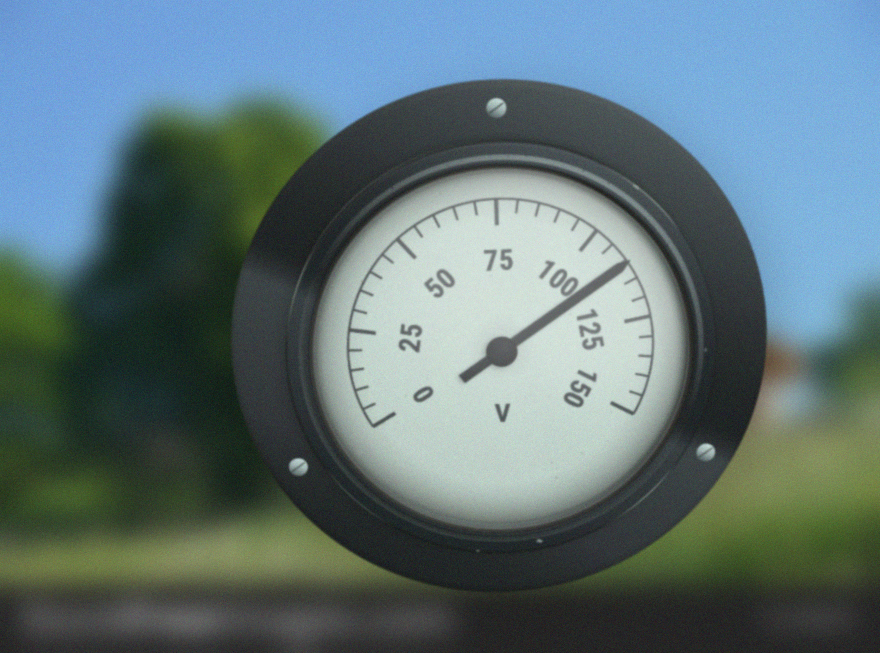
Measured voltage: 110,V
